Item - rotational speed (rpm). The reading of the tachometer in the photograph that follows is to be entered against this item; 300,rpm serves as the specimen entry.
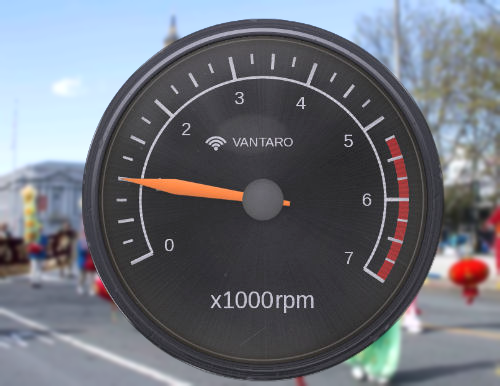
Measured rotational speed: 1000,rpm
